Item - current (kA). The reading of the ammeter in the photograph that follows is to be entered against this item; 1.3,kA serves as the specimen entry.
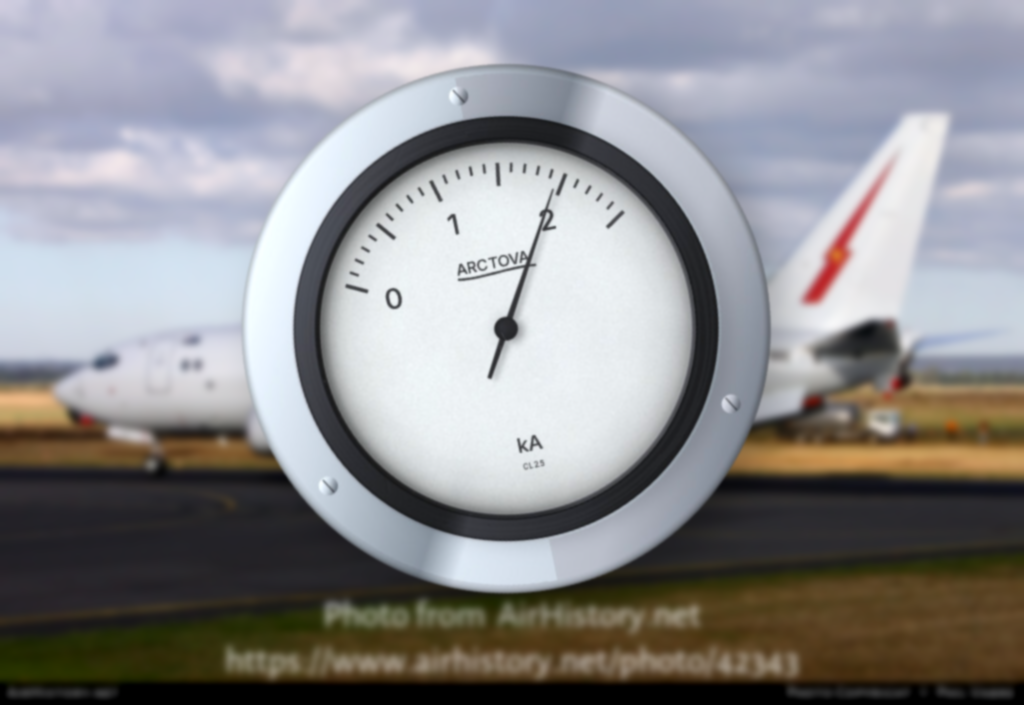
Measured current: 1.95,kA
